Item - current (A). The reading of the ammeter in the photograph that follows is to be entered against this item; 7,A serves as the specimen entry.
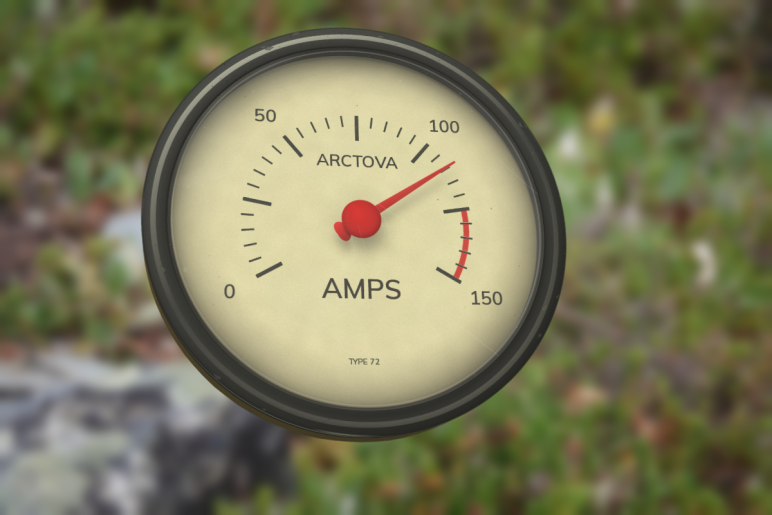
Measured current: 110,A
